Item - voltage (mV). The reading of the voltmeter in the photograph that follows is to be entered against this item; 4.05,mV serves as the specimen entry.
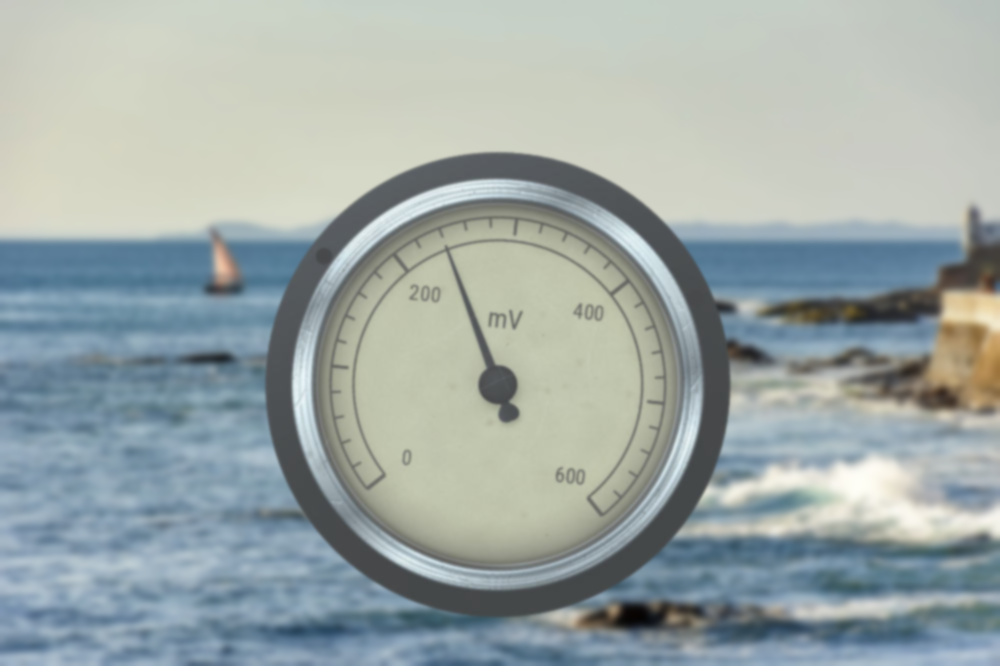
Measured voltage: 240,mV
